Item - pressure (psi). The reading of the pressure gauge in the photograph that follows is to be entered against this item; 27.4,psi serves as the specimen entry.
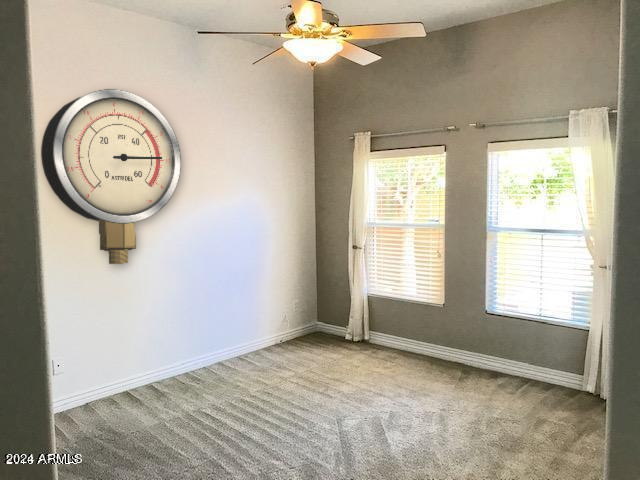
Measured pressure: 50,psi
